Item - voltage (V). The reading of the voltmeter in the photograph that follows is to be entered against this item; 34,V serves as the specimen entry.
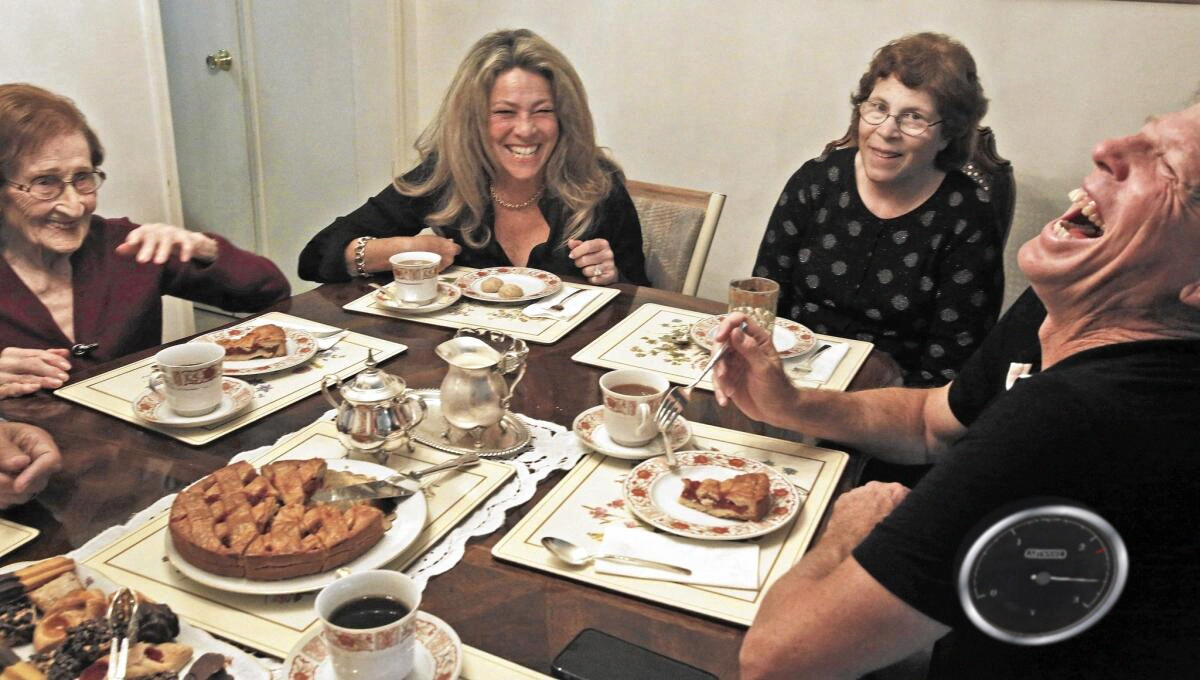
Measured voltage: 2.6,V
